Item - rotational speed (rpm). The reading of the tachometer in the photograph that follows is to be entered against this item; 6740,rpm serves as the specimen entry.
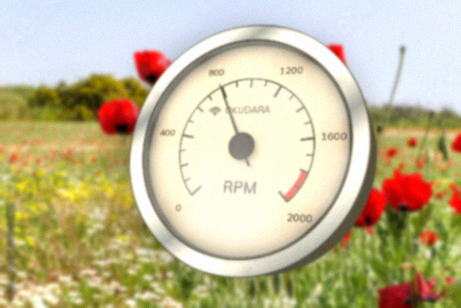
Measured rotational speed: 800,rpm
